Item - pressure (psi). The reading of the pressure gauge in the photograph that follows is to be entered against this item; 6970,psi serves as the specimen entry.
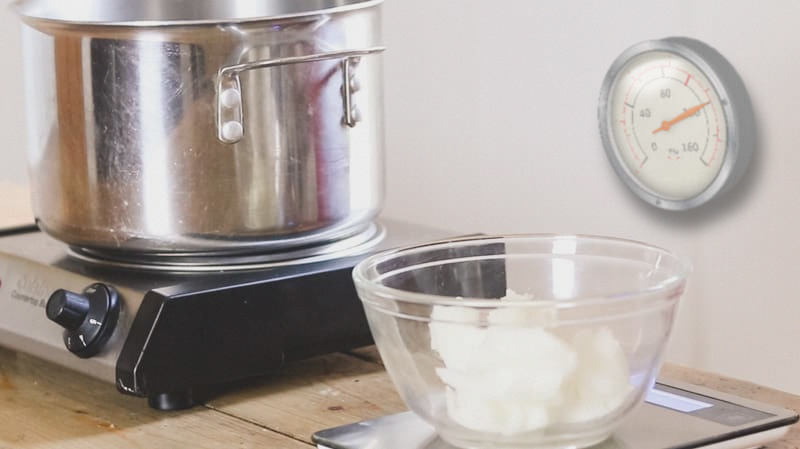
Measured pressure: 120,psi
